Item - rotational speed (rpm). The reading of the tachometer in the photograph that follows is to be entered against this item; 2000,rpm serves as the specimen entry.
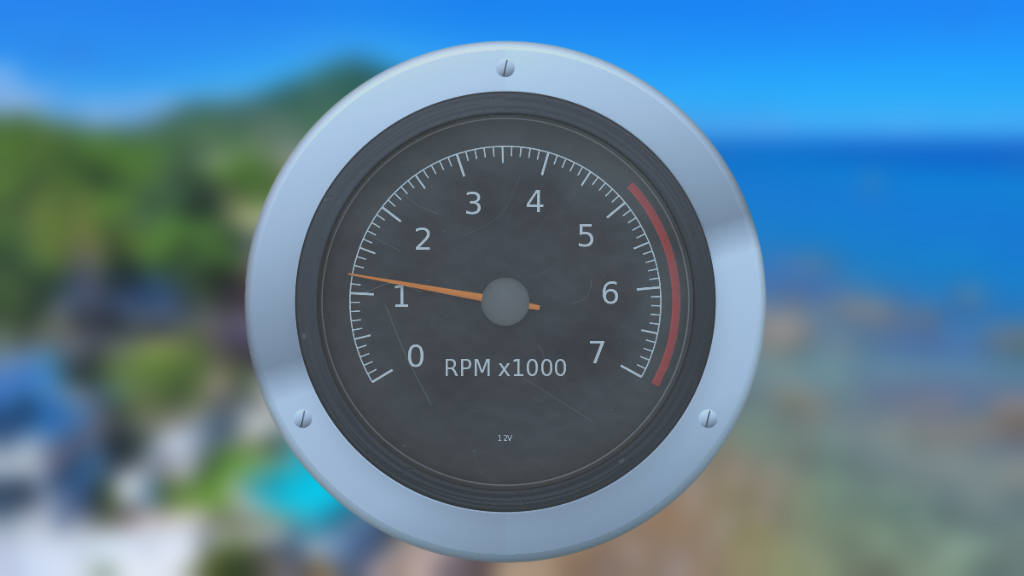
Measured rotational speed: 1200,rpm
